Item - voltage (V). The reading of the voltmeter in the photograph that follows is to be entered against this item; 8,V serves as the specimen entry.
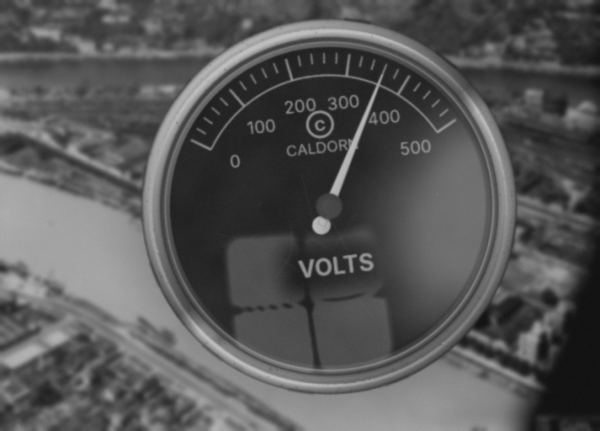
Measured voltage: 360,V
